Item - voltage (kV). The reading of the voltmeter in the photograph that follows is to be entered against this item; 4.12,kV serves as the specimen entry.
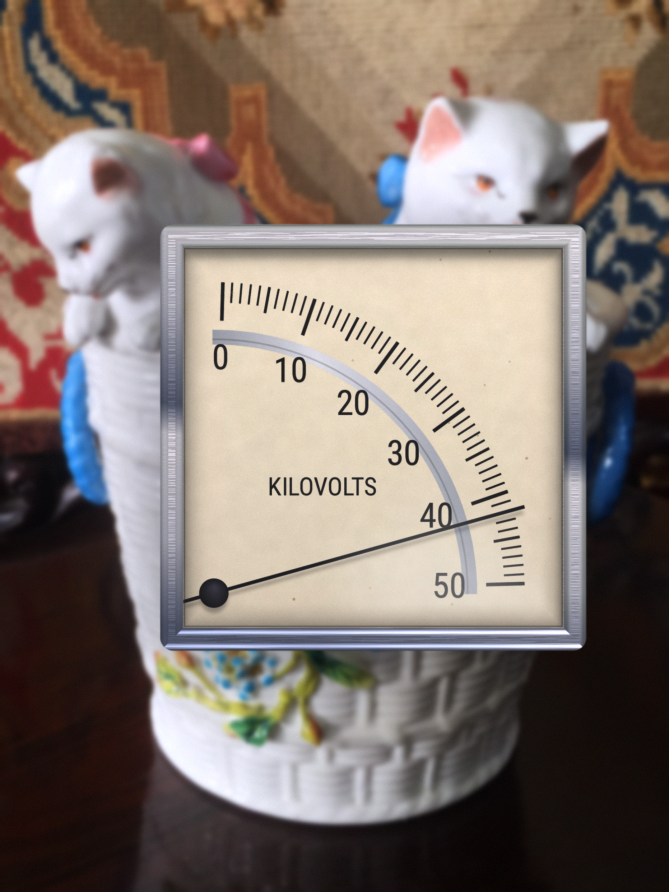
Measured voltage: 42,kV
